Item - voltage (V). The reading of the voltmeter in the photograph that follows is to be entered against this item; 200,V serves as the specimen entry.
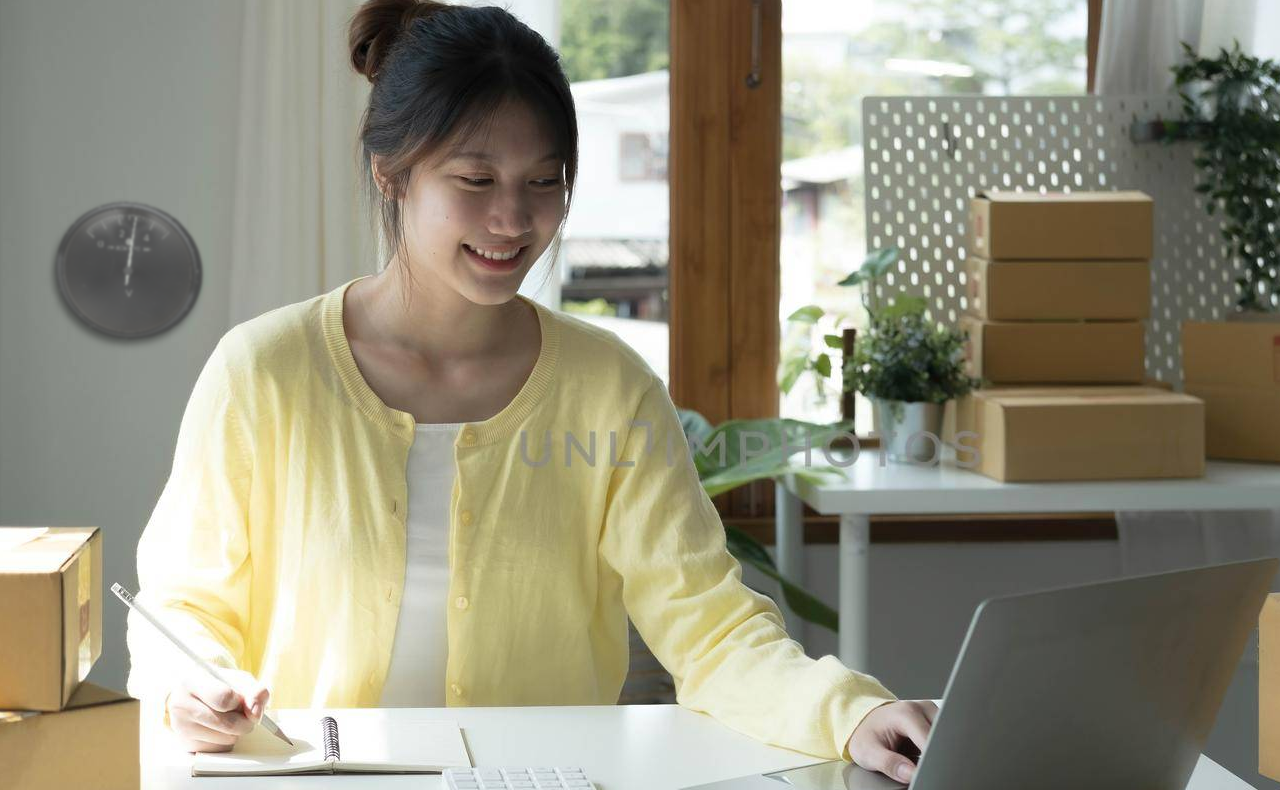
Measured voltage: 3,V
